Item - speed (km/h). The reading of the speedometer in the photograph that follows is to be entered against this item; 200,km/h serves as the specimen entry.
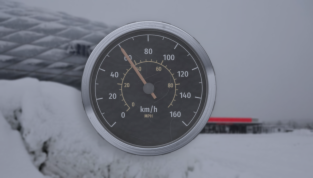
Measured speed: 60,km/h
